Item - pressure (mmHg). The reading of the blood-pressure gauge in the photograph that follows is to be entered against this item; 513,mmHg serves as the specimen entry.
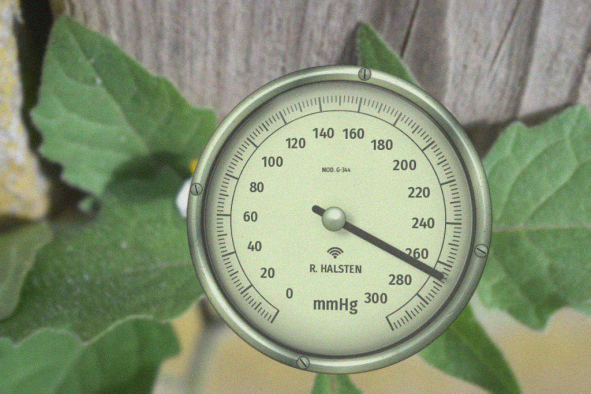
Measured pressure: 266,mmHg
